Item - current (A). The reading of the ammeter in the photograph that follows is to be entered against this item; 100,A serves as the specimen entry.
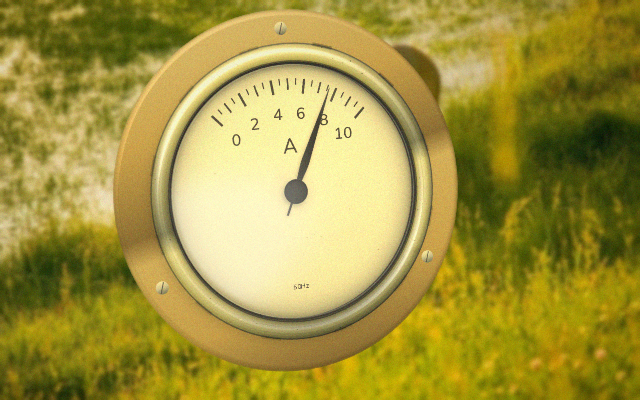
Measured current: 7.5,A
